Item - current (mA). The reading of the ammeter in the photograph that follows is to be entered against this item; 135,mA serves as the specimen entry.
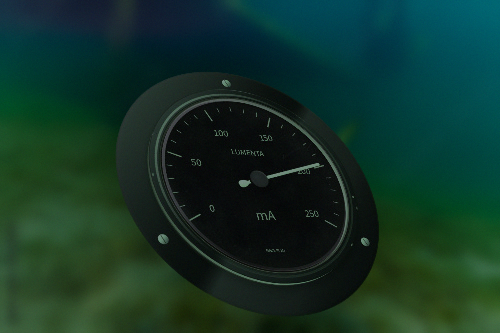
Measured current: 200,mA
